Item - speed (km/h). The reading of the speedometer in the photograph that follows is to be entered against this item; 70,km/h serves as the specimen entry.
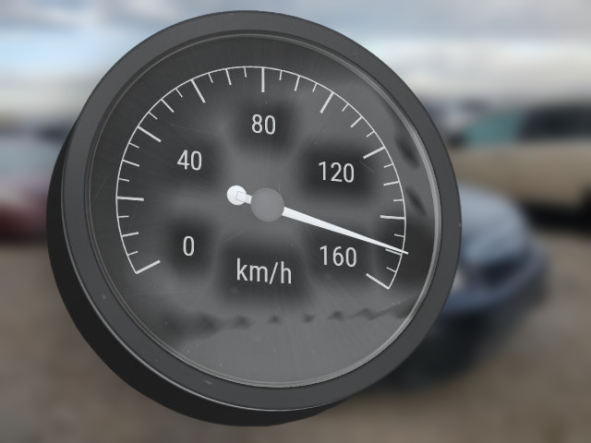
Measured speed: 150,km/h
